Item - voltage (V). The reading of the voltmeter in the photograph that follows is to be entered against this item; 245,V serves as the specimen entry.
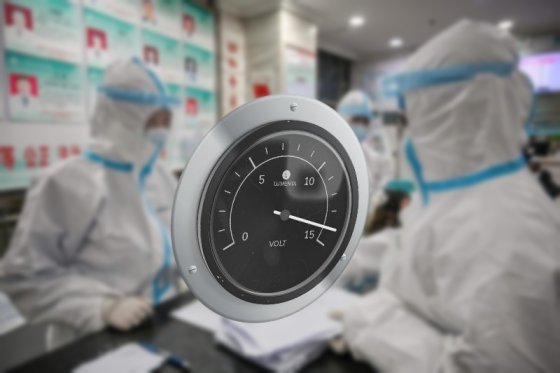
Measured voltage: 14,V
